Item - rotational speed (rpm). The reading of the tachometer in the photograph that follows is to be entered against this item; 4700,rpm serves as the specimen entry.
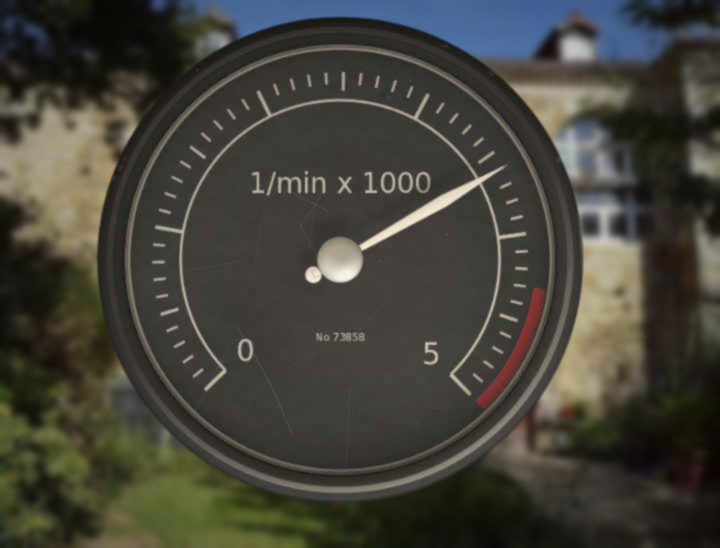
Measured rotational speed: 3600,rpm
